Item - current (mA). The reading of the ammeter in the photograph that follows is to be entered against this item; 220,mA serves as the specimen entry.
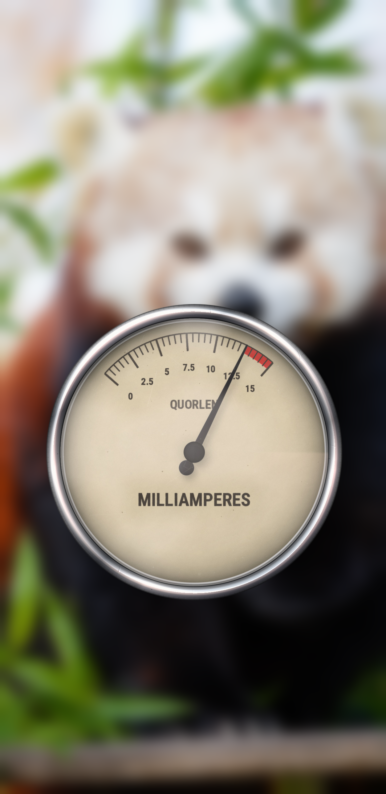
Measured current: 12.5,mA
